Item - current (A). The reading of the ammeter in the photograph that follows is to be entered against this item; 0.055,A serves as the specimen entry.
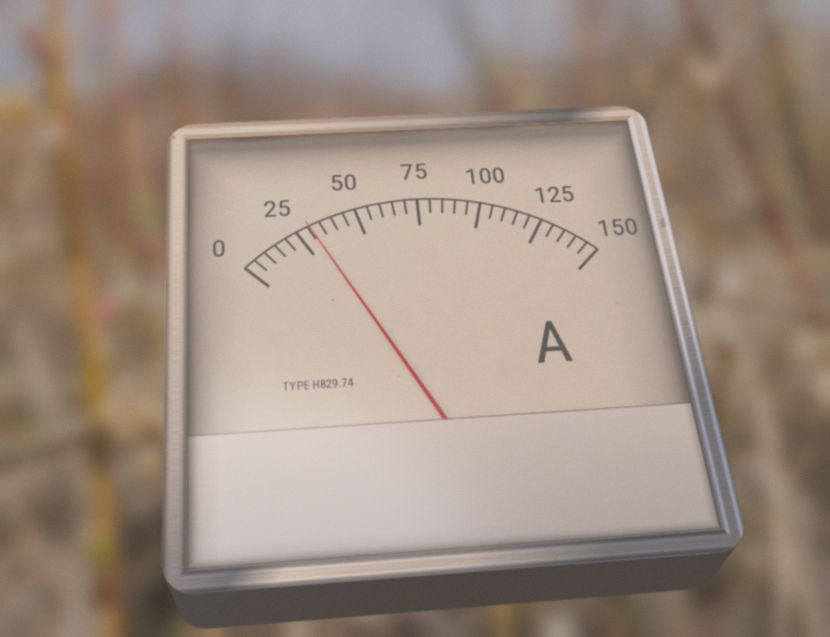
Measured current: 30,A
